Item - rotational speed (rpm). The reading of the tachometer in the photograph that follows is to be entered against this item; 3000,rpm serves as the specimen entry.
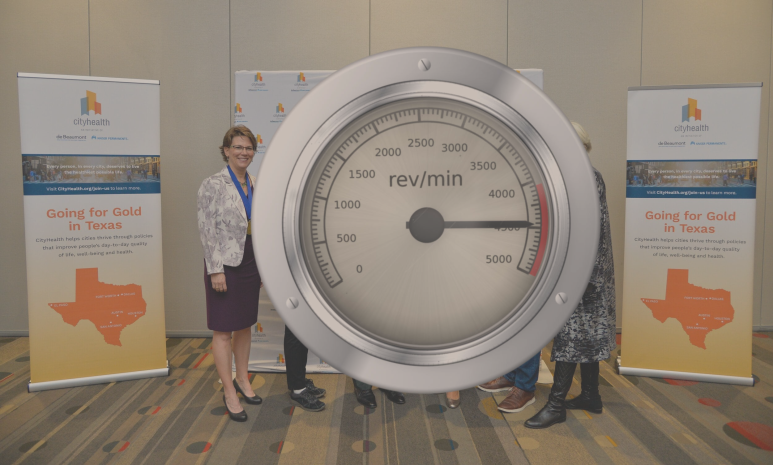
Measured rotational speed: 4450,rpm
